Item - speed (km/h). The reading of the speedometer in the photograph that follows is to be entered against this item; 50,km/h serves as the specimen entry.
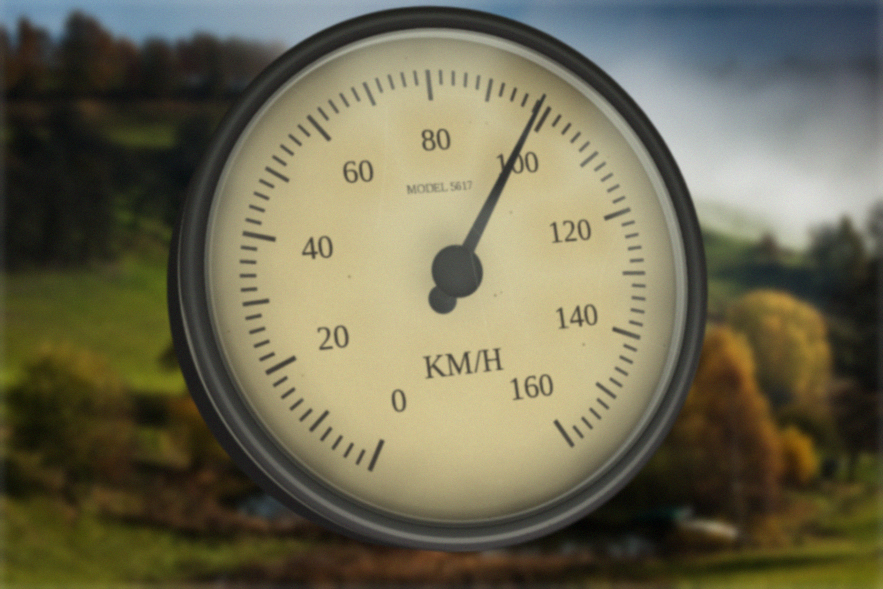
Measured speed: 98,km/h
